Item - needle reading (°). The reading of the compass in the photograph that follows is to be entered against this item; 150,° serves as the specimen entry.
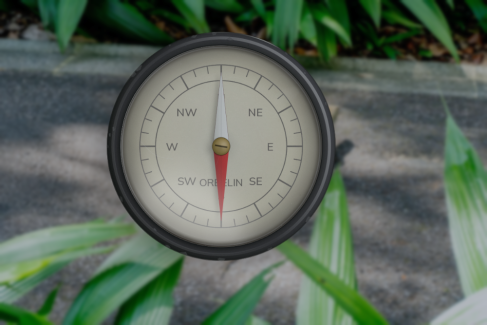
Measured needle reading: 180,°
